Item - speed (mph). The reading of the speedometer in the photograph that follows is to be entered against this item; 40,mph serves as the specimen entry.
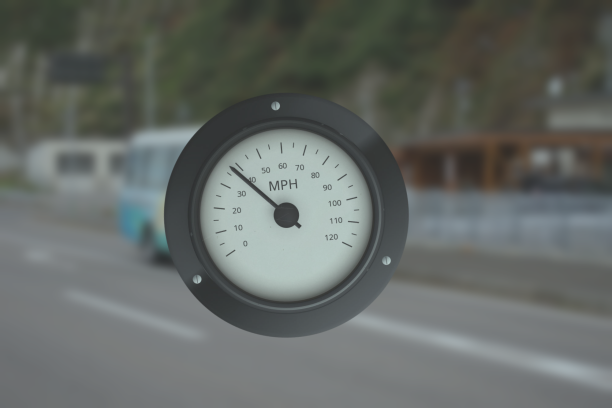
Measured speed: 37.5,mph
